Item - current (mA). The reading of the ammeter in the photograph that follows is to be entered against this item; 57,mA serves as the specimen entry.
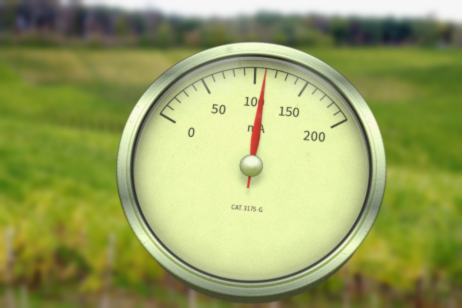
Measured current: 110,mA
